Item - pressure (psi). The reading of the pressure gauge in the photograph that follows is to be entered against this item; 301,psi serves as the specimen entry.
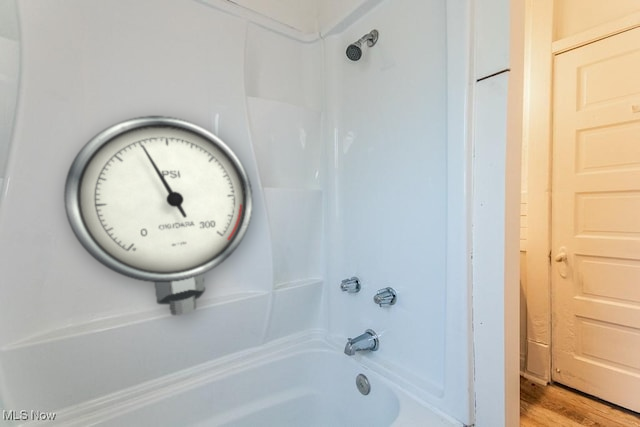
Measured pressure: 125,psi
